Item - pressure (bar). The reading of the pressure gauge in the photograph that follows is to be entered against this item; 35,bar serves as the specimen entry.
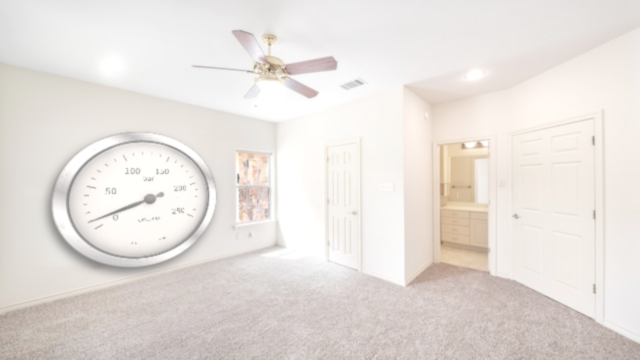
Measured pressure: 10,bar
